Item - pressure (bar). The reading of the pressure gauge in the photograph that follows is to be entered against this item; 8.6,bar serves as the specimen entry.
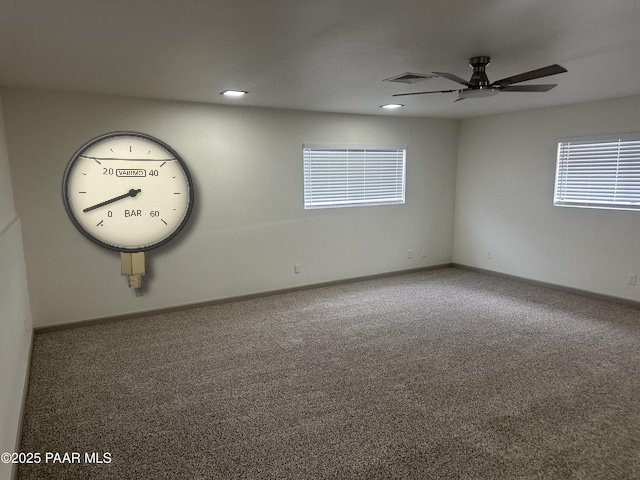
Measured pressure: 5,bar
